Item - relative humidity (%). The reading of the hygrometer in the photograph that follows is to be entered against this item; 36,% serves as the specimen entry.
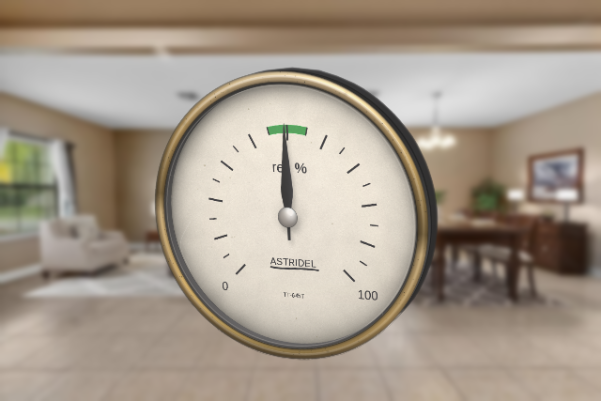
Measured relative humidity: 50,%
